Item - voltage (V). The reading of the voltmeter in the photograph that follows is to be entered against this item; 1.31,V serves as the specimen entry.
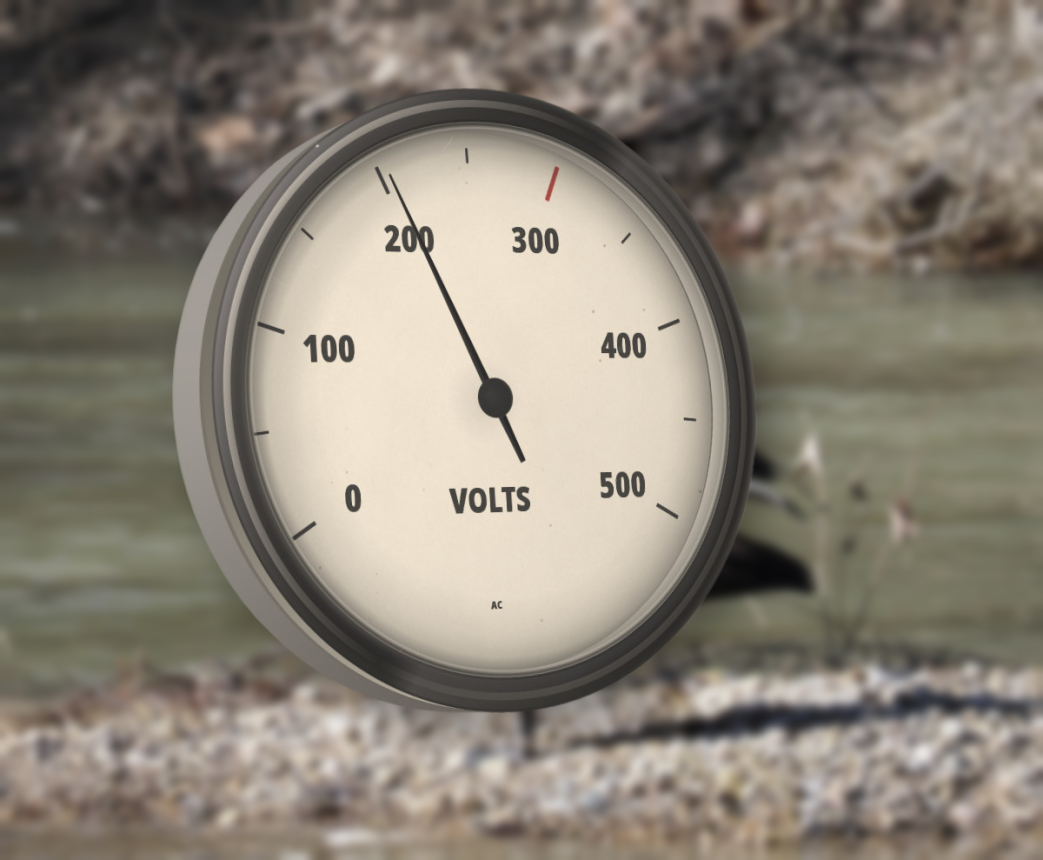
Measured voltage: 200,V
